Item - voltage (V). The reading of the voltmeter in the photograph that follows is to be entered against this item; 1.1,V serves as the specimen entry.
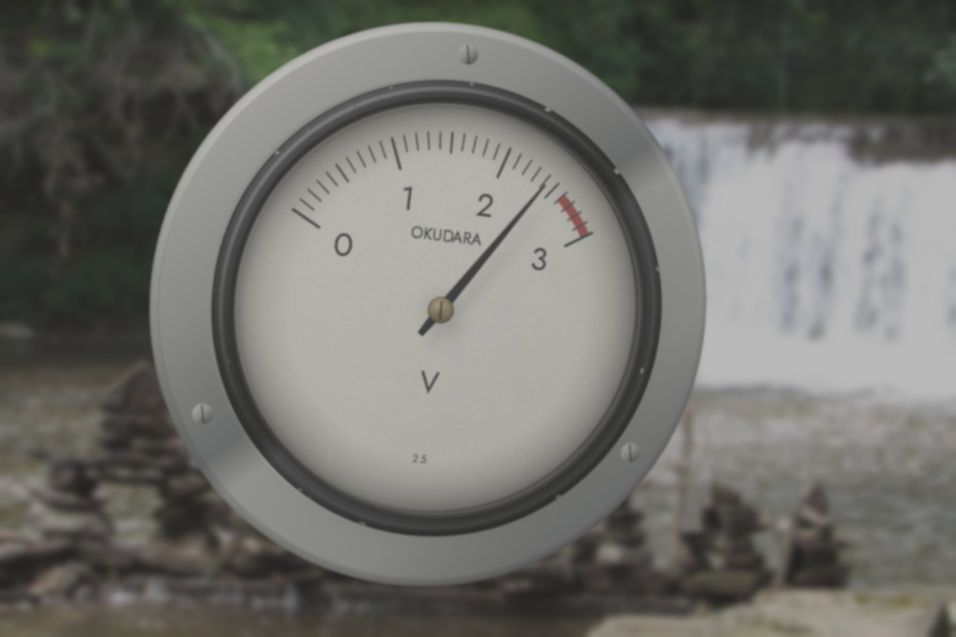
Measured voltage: 2.4,V
